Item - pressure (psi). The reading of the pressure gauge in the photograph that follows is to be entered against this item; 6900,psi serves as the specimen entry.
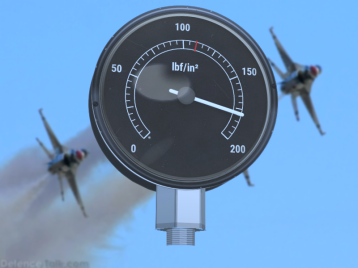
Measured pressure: 180,psi
